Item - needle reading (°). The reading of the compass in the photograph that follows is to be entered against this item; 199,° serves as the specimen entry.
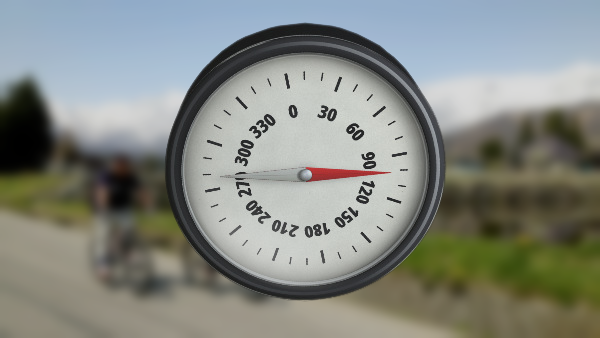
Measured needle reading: 100,°
